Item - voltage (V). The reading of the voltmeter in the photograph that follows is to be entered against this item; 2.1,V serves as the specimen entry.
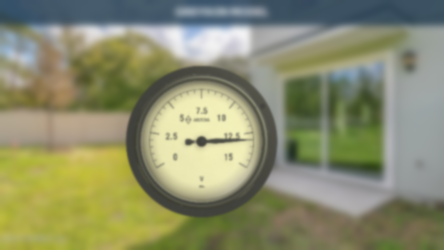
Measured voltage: 13,V
